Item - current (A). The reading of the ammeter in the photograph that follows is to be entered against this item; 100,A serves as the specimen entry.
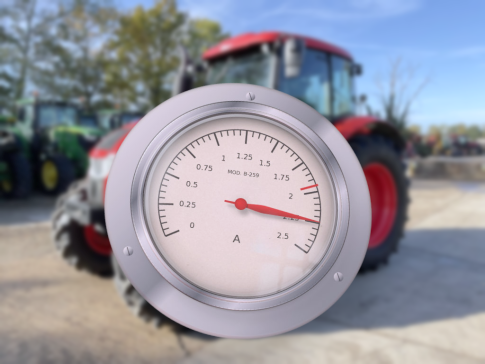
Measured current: 2.25,A
